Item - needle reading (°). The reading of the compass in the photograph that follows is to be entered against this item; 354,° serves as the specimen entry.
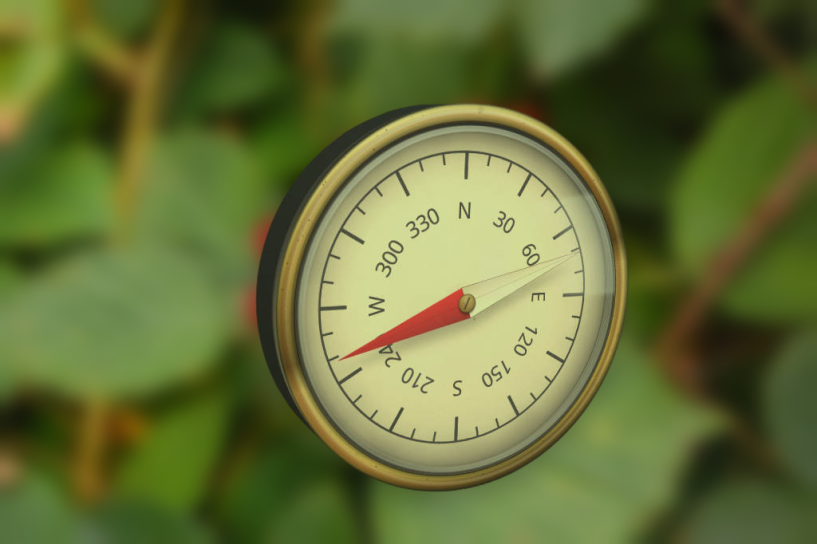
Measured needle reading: 250,°
